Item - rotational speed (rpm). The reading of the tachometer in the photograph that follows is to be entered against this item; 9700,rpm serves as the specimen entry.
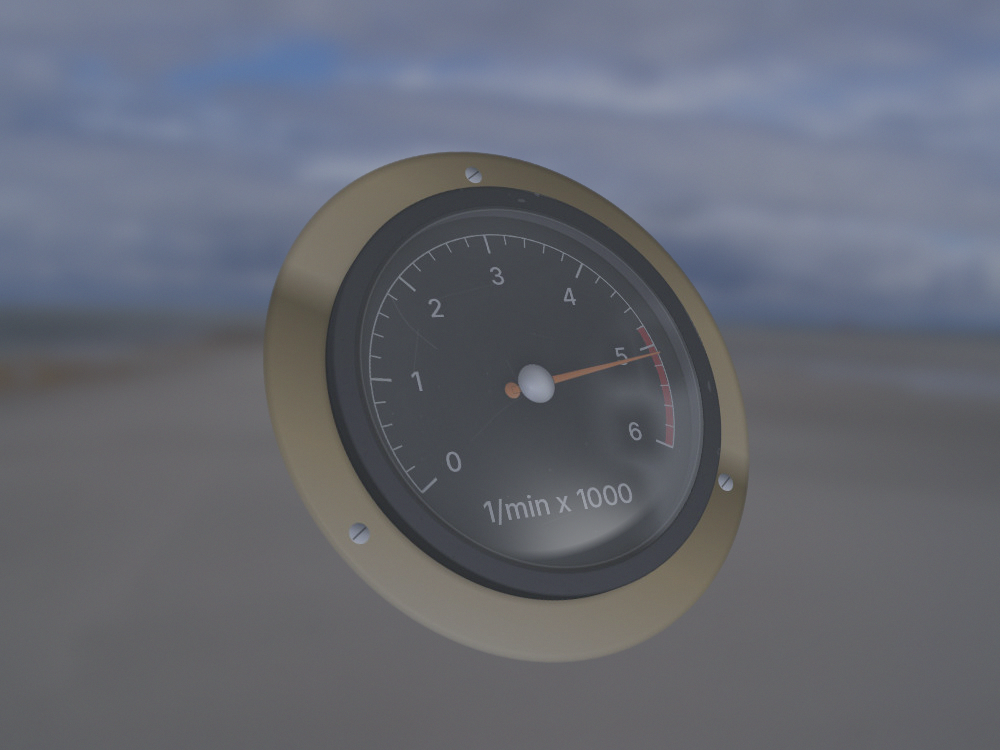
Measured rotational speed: 5100,rpm
